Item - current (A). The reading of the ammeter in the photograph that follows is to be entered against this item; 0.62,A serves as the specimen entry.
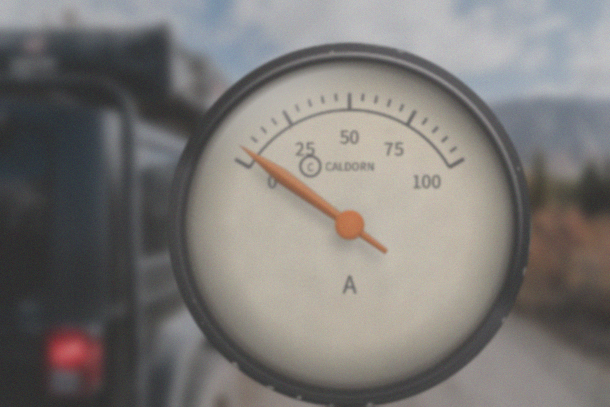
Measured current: 5,A
